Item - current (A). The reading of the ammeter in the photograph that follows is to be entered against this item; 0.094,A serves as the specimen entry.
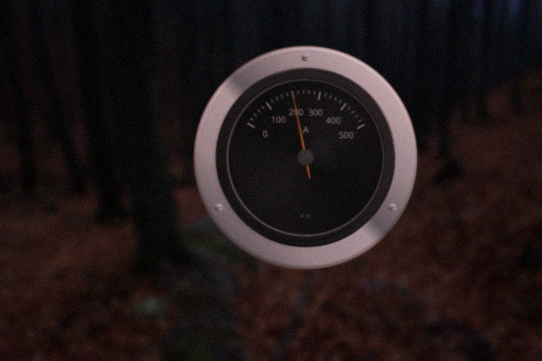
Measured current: 200,A
